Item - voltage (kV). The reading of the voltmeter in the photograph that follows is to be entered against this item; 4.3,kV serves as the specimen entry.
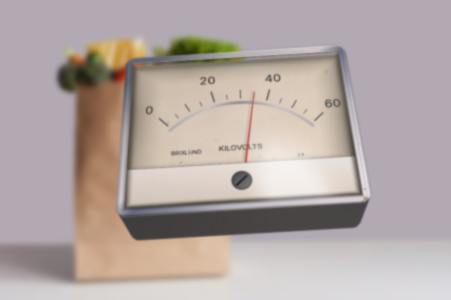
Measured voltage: 35,kV
